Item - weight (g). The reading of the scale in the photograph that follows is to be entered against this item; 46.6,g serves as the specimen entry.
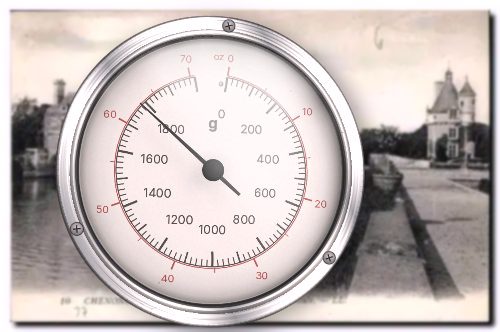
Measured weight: 1780,g
